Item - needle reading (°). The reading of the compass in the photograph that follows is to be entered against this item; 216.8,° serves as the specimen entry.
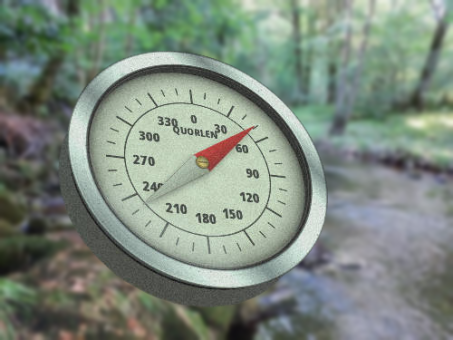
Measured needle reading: 50,°
